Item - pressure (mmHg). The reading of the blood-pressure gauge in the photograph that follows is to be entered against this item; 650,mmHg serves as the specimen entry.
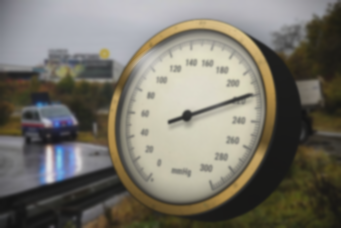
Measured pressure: 220,mmHg
